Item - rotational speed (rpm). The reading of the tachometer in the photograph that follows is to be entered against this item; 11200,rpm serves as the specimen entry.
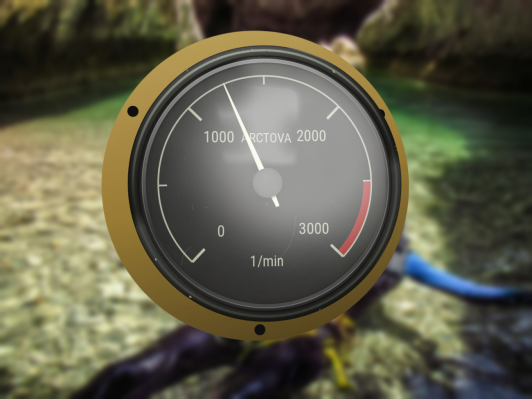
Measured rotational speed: 1250,rpm
